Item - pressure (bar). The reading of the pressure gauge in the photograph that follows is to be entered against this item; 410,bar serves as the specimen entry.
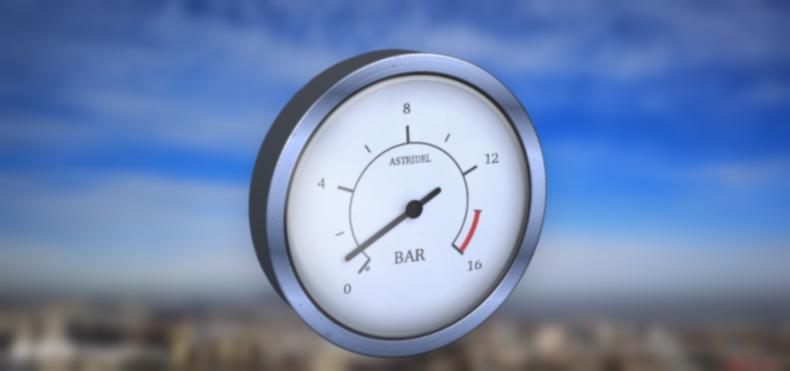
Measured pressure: 1,bar
